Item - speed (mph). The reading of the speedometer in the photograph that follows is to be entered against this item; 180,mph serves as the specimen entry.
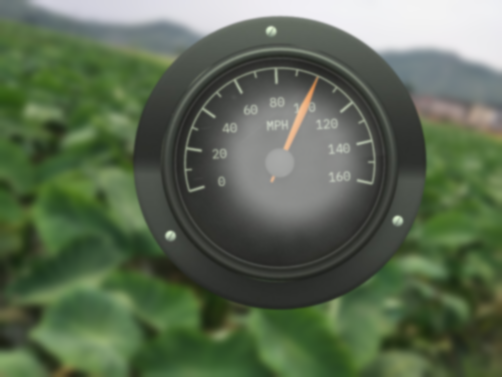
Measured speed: 100,mph
